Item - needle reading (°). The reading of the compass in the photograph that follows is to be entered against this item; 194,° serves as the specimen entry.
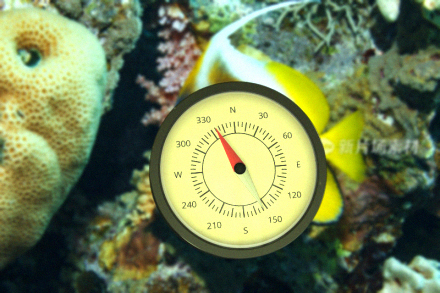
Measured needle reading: 335,°
